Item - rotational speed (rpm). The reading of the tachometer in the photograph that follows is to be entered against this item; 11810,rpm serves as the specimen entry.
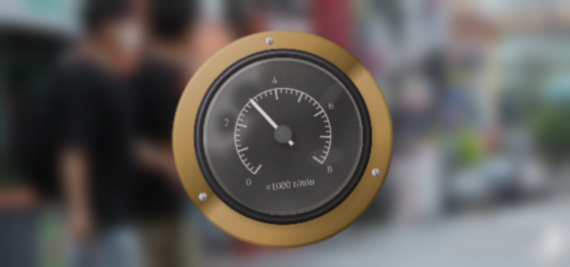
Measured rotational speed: 3000,rpm
